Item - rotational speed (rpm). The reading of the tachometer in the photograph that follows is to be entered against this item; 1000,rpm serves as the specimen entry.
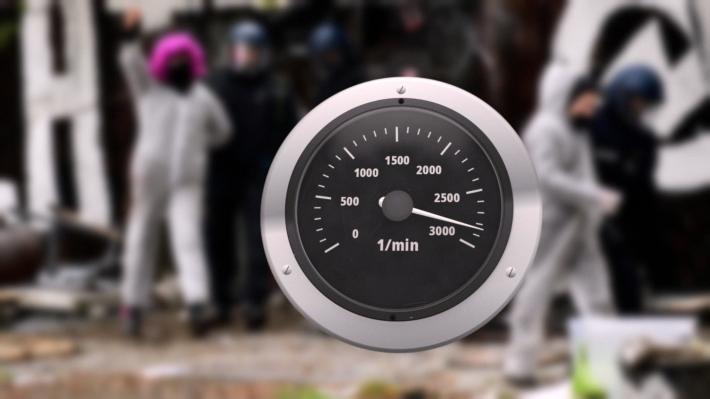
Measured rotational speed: 2850,rpm
